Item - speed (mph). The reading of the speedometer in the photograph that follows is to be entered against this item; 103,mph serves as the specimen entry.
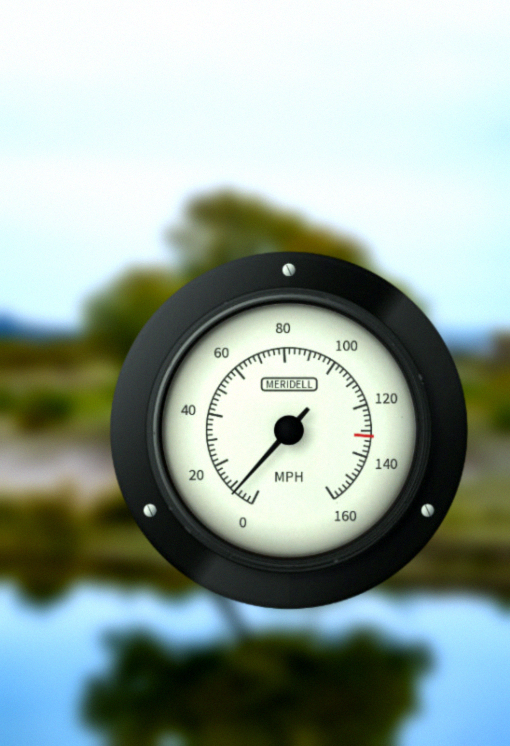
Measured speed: 8,mph
